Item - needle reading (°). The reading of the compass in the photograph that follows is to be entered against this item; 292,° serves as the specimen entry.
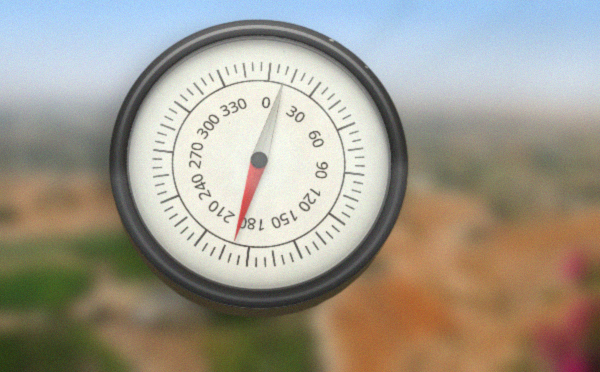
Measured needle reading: 190,°
